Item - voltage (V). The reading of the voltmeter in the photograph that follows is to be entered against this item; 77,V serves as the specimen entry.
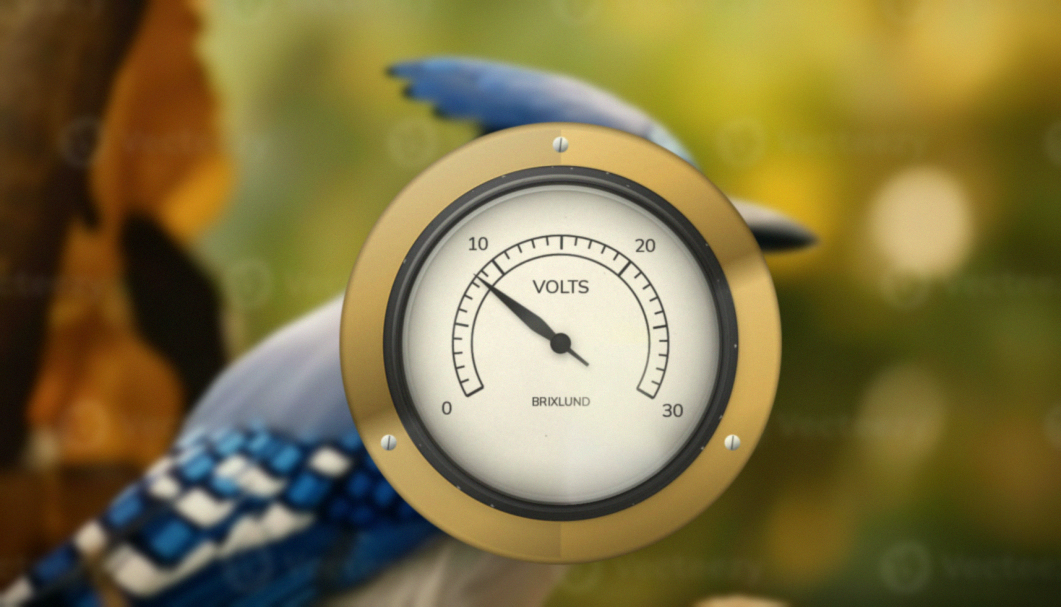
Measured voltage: 8.5,V
